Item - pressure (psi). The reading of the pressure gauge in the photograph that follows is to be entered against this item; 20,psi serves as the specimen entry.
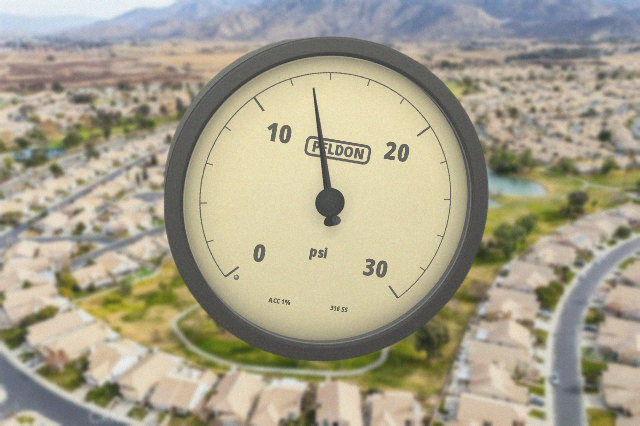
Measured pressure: 13,psi
